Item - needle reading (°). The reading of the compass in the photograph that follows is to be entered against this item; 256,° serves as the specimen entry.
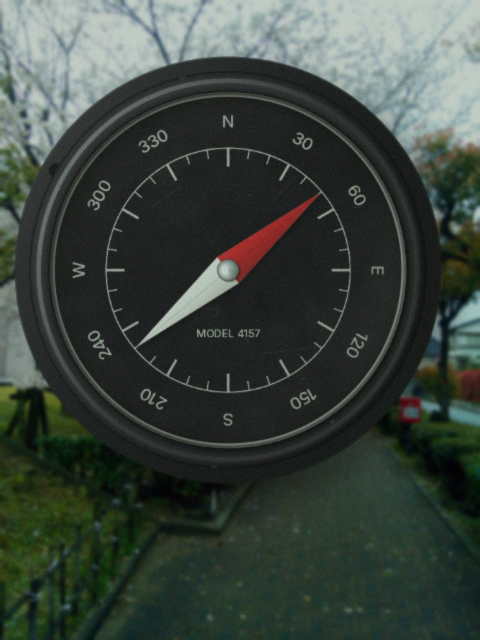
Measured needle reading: 50,°
